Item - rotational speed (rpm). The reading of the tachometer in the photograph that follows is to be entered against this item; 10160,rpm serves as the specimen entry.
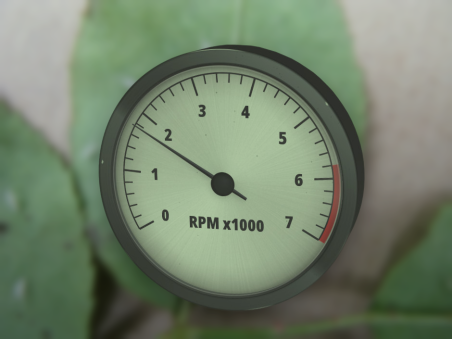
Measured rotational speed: 1800,rpm
